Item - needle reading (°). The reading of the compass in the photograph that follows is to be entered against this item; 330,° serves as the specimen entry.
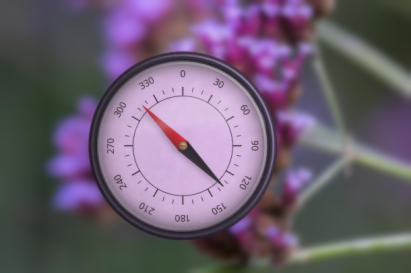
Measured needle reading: 315,°
